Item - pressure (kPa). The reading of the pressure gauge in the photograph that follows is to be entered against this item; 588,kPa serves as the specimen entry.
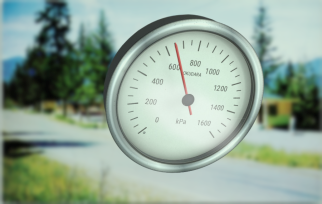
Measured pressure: 650,kPa
